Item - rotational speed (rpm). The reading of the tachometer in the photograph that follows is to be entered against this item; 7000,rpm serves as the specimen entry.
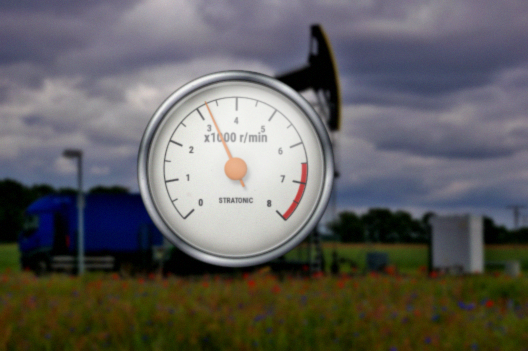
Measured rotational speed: 3250,rpm
